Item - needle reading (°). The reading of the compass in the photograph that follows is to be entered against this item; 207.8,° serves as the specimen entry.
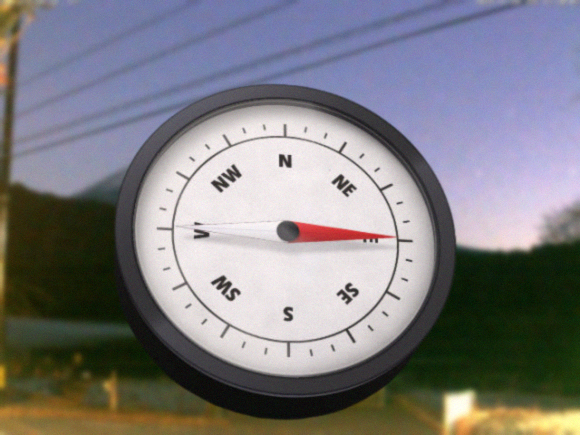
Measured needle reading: 90,°
